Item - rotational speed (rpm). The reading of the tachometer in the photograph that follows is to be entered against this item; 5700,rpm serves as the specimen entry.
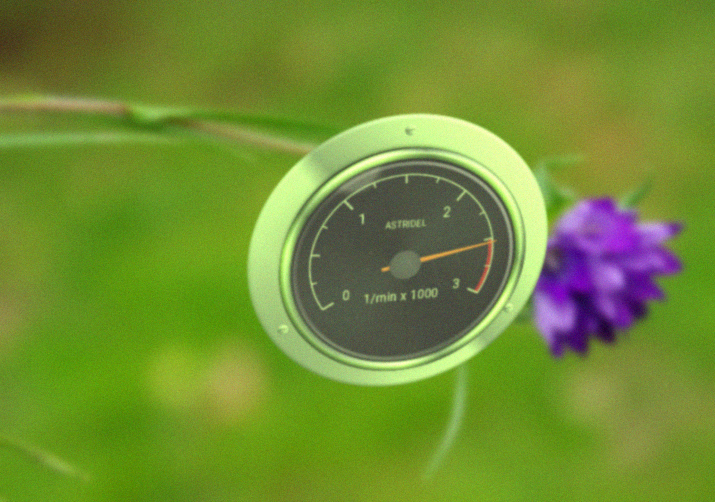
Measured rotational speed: 2500,rpm
